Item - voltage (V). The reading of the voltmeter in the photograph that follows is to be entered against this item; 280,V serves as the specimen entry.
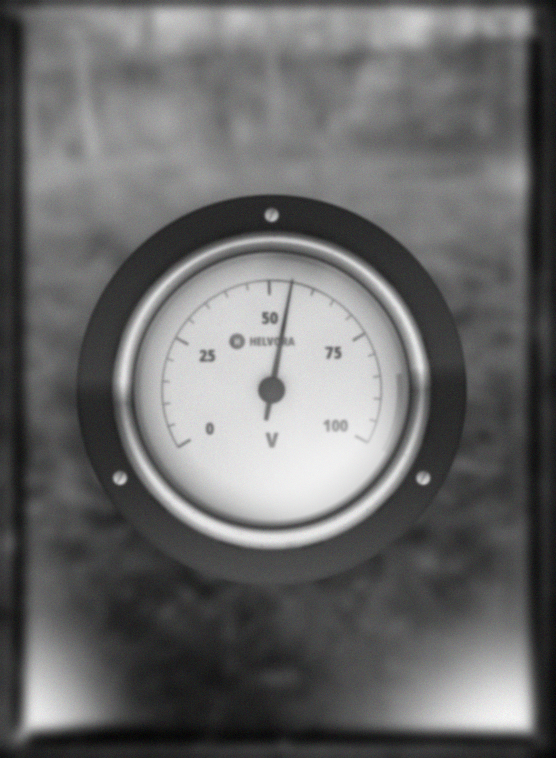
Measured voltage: 55,V
